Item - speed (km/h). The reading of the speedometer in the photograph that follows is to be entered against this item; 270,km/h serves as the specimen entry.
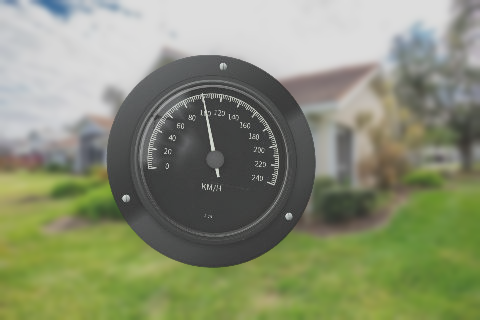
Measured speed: 100,km/h
